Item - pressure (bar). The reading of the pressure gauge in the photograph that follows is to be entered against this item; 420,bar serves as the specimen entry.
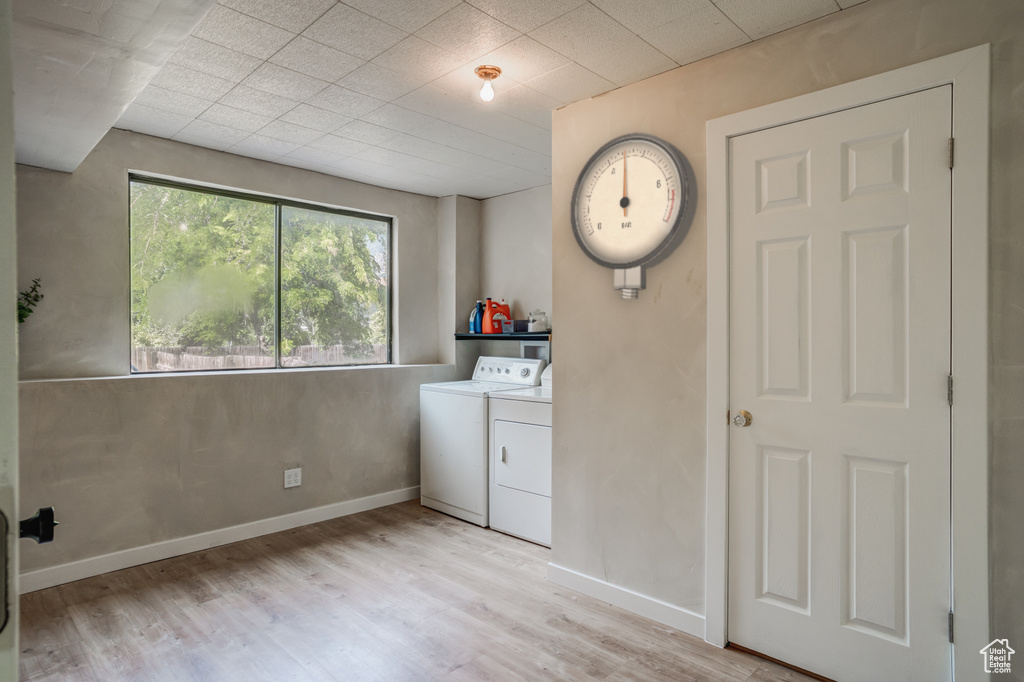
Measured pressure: 5,bar
